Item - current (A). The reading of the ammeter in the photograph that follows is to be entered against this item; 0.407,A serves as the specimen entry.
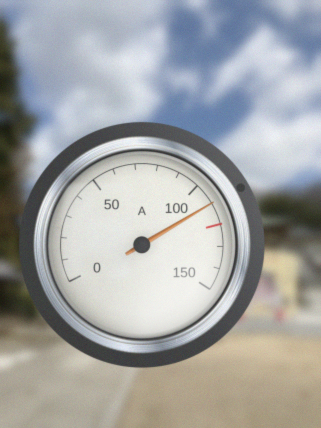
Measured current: 110,A
